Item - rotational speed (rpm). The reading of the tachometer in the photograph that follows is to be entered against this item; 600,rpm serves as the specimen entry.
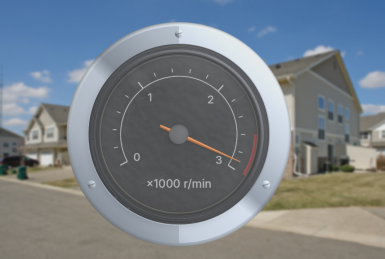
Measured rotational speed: 2900,rpm
